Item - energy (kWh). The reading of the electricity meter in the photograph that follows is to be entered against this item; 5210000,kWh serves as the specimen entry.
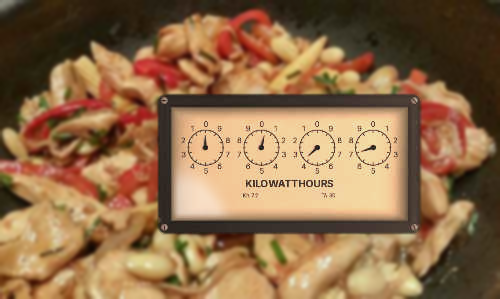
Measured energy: 37,kWh
